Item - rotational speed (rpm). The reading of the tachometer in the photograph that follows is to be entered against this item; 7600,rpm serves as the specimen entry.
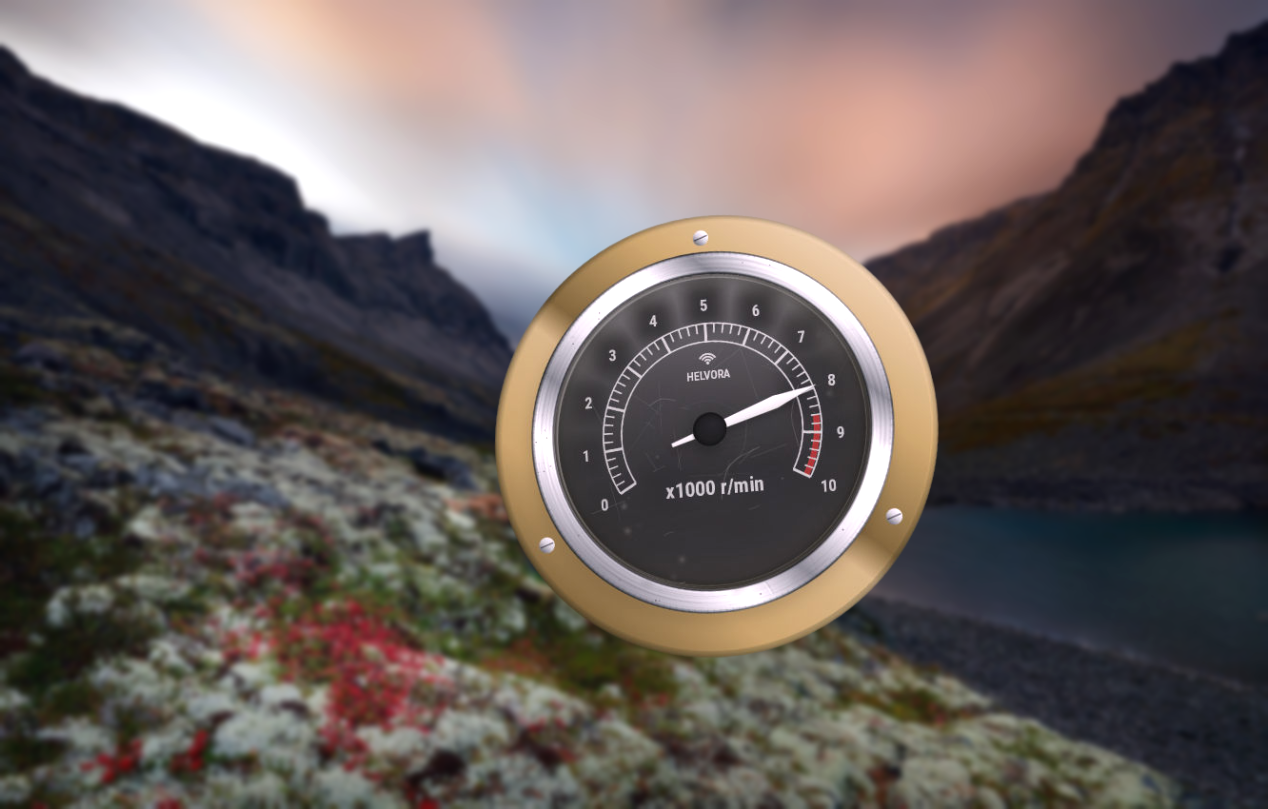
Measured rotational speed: 8000,rpm
